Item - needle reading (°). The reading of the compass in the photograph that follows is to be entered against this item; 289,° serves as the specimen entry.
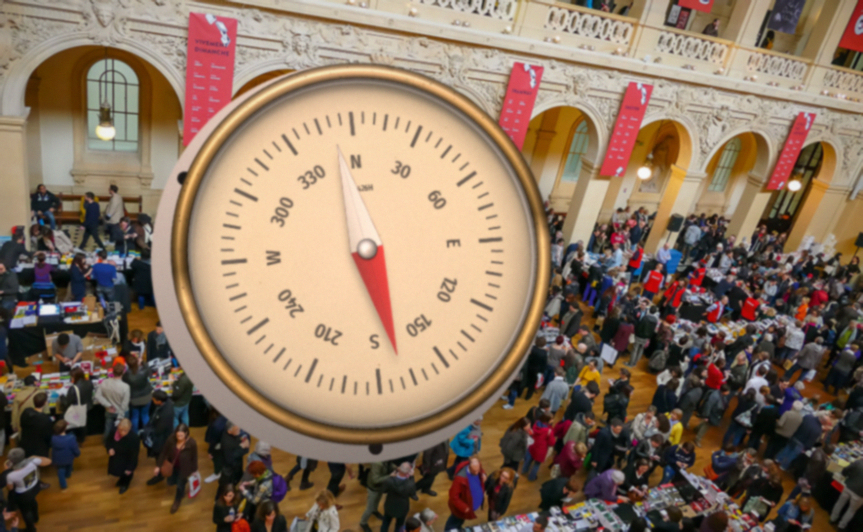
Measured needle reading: 170,°
